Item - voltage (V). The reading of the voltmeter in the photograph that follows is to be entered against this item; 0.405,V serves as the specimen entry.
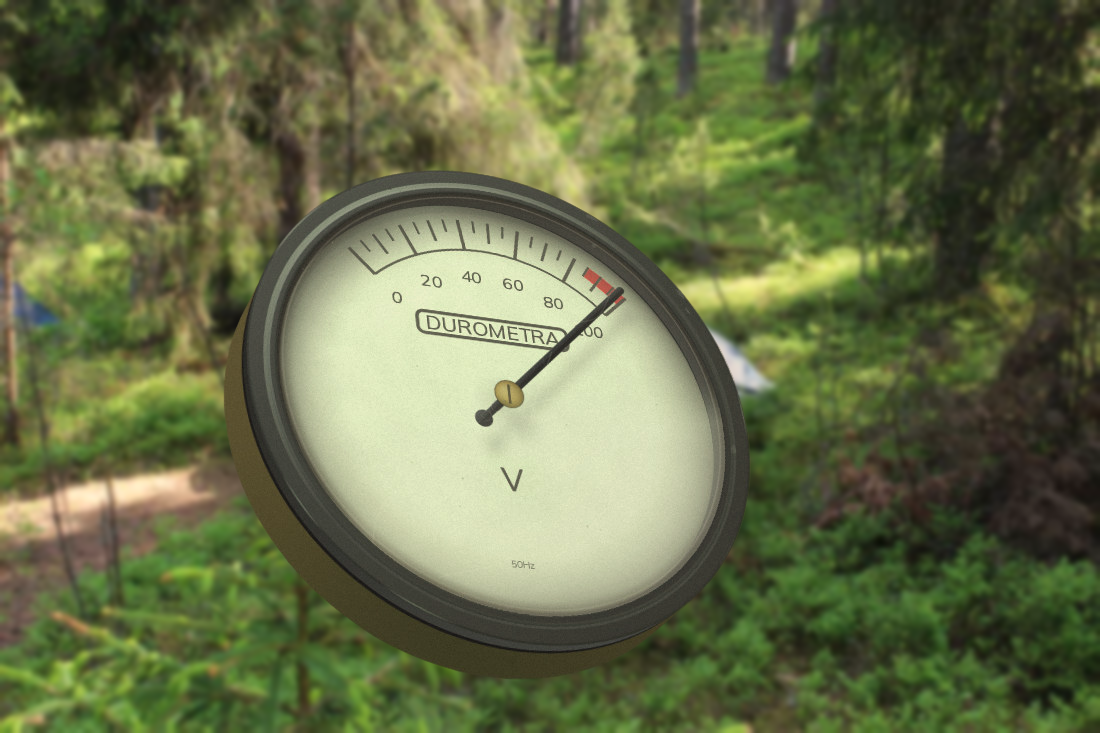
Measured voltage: 97.5,V
